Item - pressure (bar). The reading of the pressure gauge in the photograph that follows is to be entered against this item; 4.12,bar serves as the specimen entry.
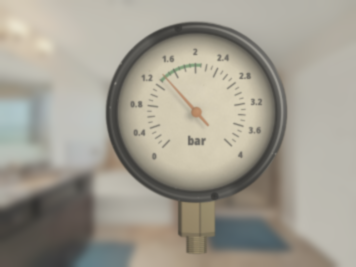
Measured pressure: 1.4,bar
